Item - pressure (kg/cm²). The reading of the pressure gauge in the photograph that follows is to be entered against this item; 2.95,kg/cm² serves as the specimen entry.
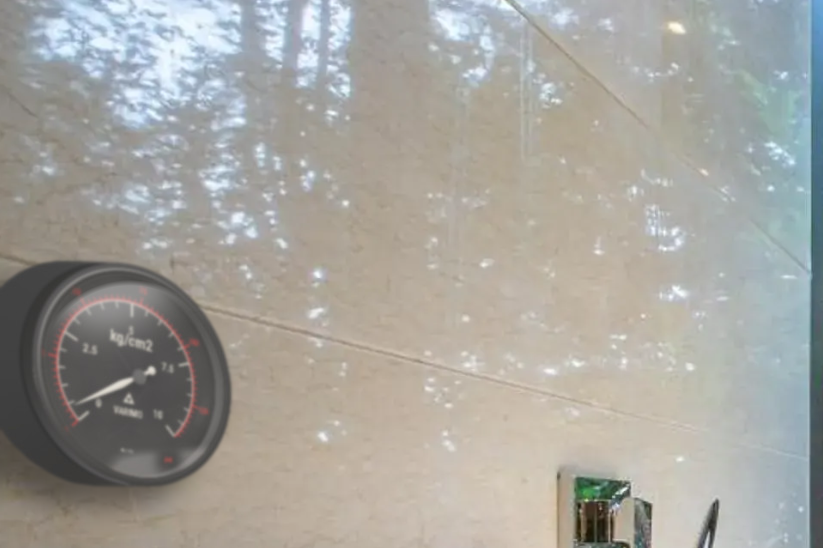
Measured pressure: 0.5,kg/cm²
